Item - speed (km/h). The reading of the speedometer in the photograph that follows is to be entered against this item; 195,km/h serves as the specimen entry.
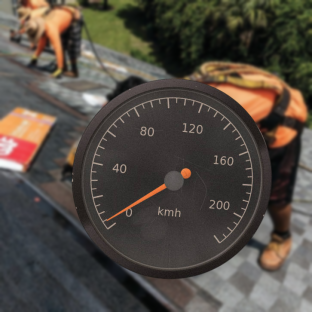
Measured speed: 5,km/h
